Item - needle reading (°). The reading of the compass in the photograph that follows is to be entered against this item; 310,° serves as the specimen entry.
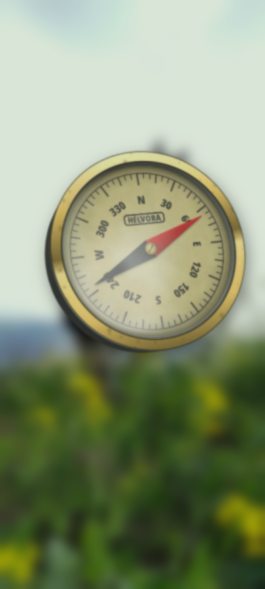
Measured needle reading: 65,°
